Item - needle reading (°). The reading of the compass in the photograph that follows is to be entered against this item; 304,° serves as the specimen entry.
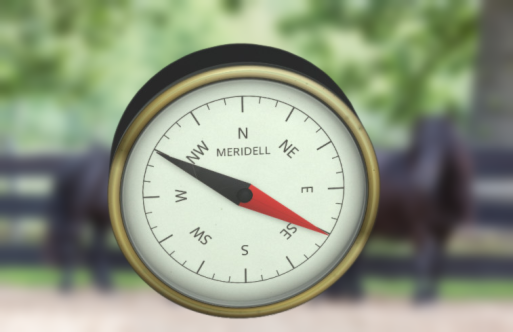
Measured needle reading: 120,°
